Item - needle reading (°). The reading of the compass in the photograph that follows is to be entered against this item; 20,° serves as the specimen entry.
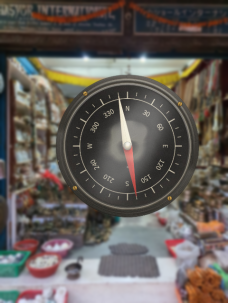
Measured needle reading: 170,°
